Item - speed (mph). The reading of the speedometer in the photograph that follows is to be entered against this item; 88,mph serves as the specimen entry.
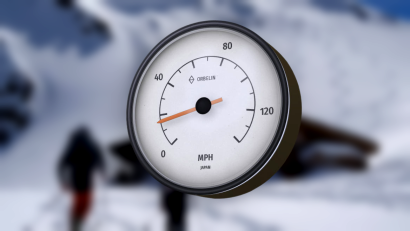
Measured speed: 15,mph
